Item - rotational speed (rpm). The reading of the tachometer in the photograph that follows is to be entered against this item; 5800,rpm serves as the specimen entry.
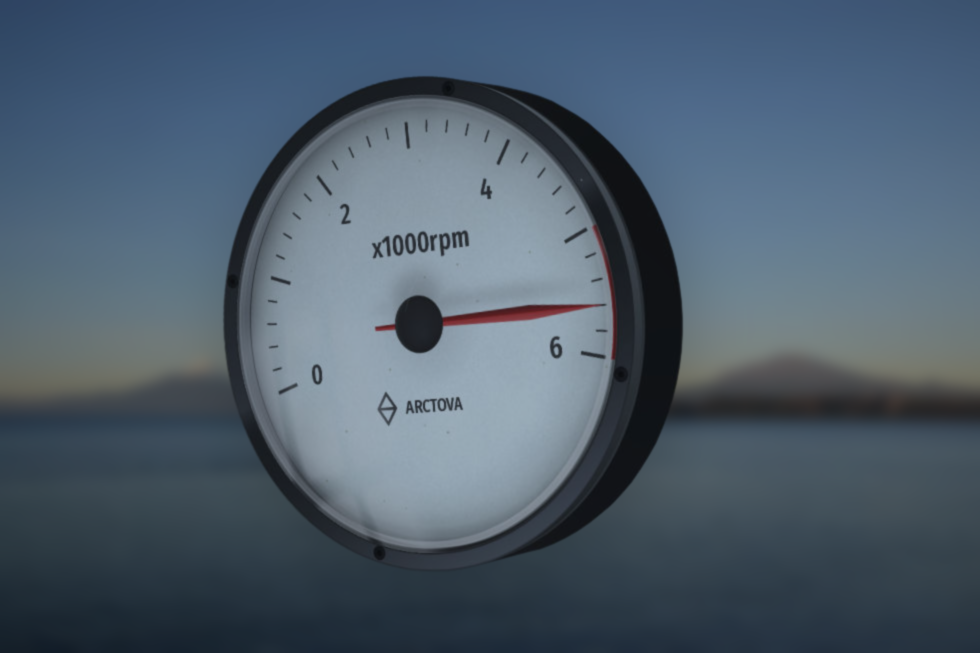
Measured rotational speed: 5600,rpm
